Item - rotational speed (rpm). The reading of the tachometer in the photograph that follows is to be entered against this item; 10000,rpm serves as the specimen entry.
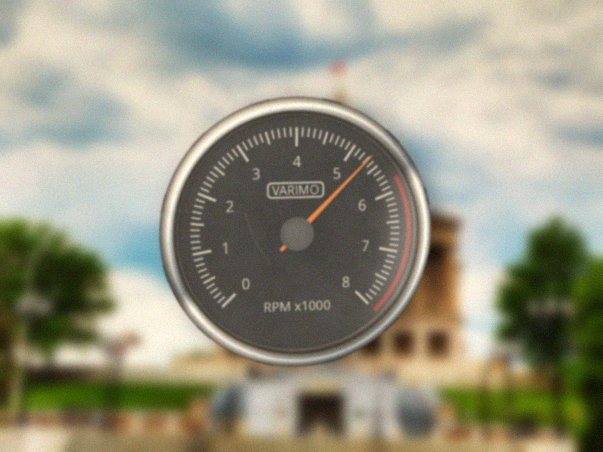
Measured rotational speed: 5300,rpm
